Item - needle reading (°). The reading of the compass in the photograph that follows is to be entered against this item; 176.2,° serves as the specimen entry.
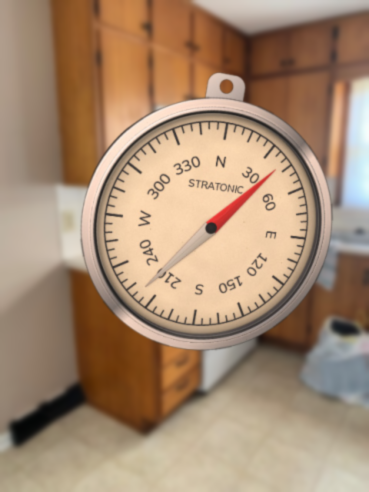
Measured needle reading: 40,°
